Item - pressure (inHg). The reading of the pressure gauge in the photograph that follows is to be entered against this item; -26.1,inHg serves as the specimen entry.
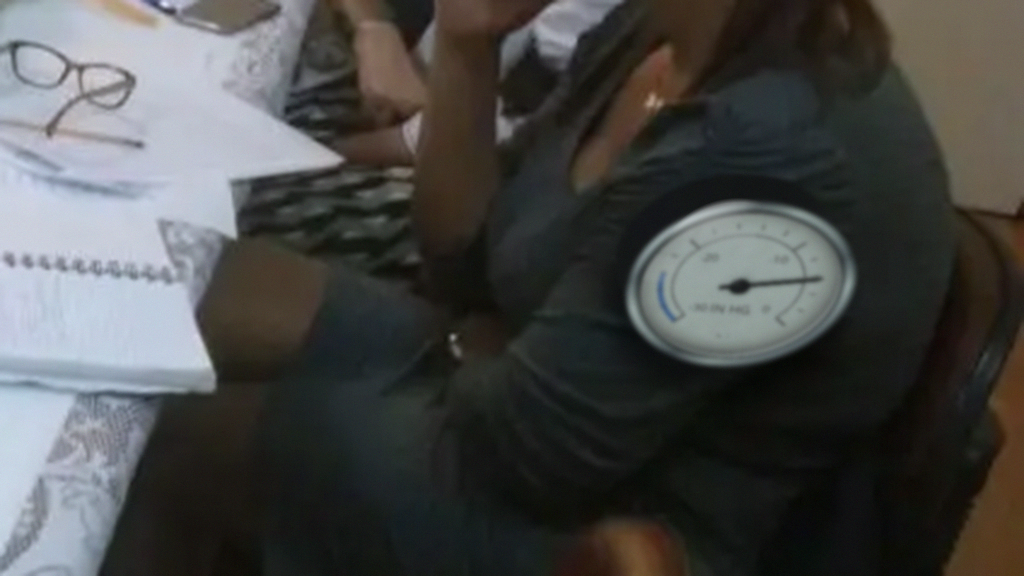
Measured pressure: -6,inHg
